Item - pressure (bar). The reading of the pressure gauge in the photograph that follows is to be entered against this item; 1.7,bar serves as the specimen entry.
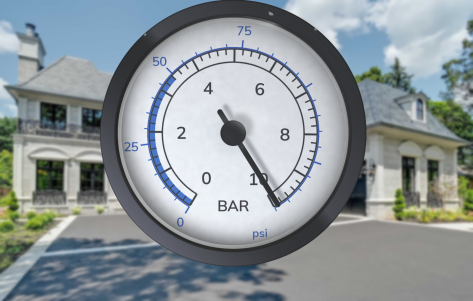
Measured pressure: 9.9,bar
